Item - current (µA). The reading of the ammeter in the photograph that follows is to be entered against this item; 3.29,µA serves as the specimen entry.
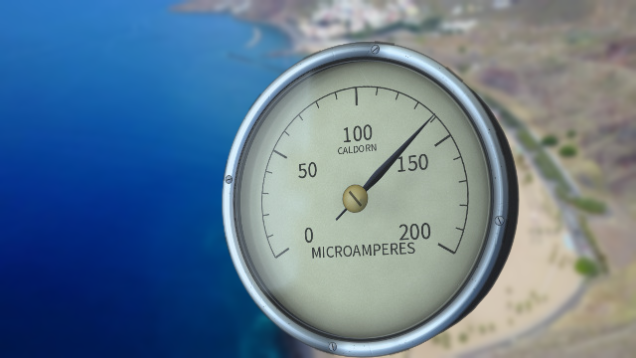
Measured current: 140,µA
